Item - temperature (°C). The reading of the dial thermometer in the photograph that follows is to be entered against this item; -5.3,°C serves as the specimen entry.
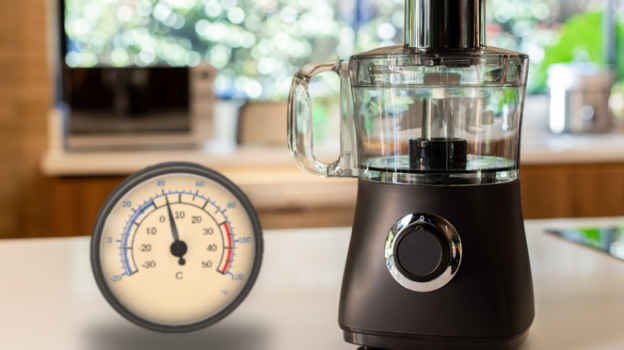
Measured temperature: 5,°C
